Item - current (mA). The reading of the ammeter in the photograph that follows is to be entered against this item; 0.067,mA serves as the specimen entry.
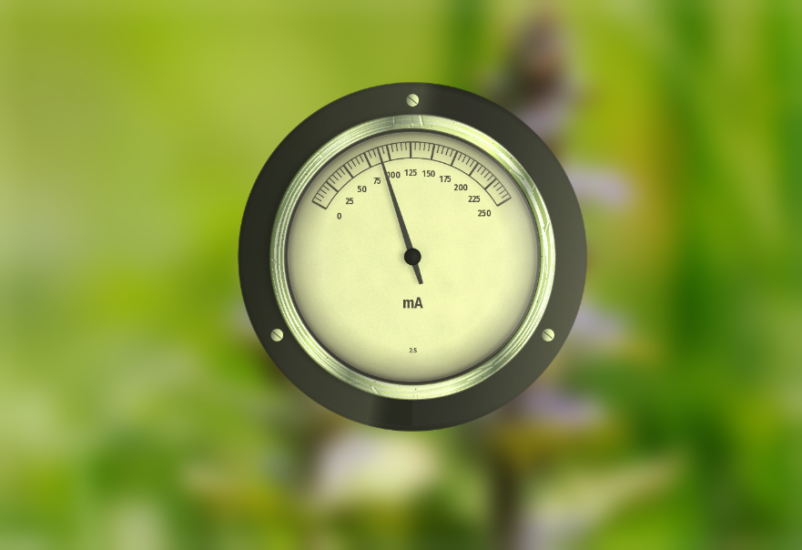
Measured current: 90,mA
